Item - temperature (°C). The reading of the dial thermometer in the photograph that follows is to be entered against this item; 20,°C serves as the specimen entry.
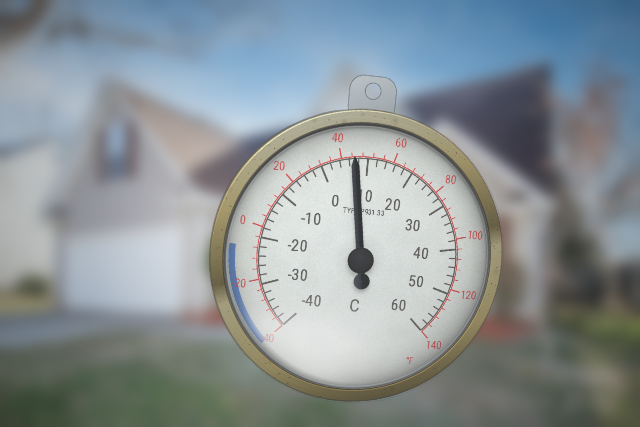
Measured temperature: 7,°C
